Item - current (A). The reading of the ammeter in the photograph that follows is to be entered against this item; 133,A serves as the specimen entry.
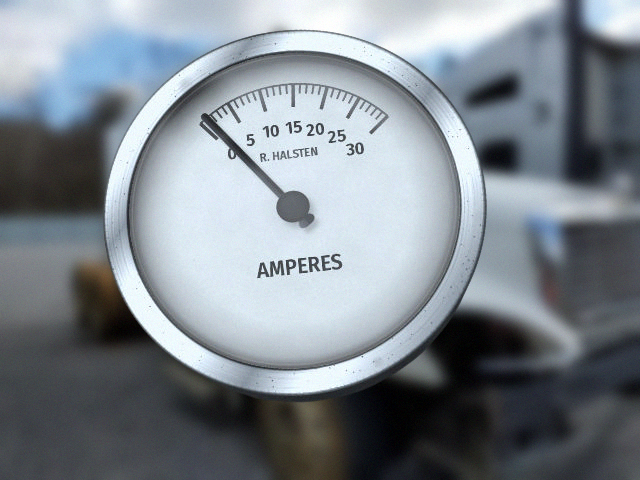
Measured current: 1,A
